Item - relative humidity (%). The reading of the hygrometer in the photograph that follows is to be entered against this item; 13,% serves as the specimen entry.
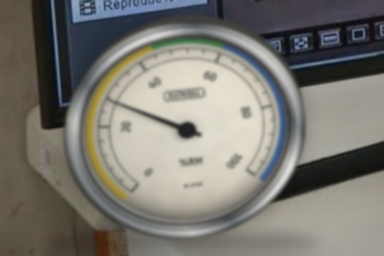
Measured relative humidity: 28,%
